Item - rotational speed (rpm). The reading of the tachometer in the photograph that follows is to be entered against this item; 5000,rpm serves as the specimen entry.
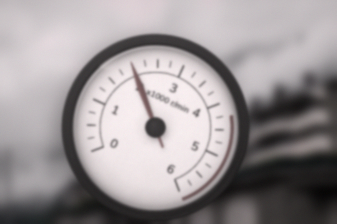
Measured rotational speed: 2000,rpm
